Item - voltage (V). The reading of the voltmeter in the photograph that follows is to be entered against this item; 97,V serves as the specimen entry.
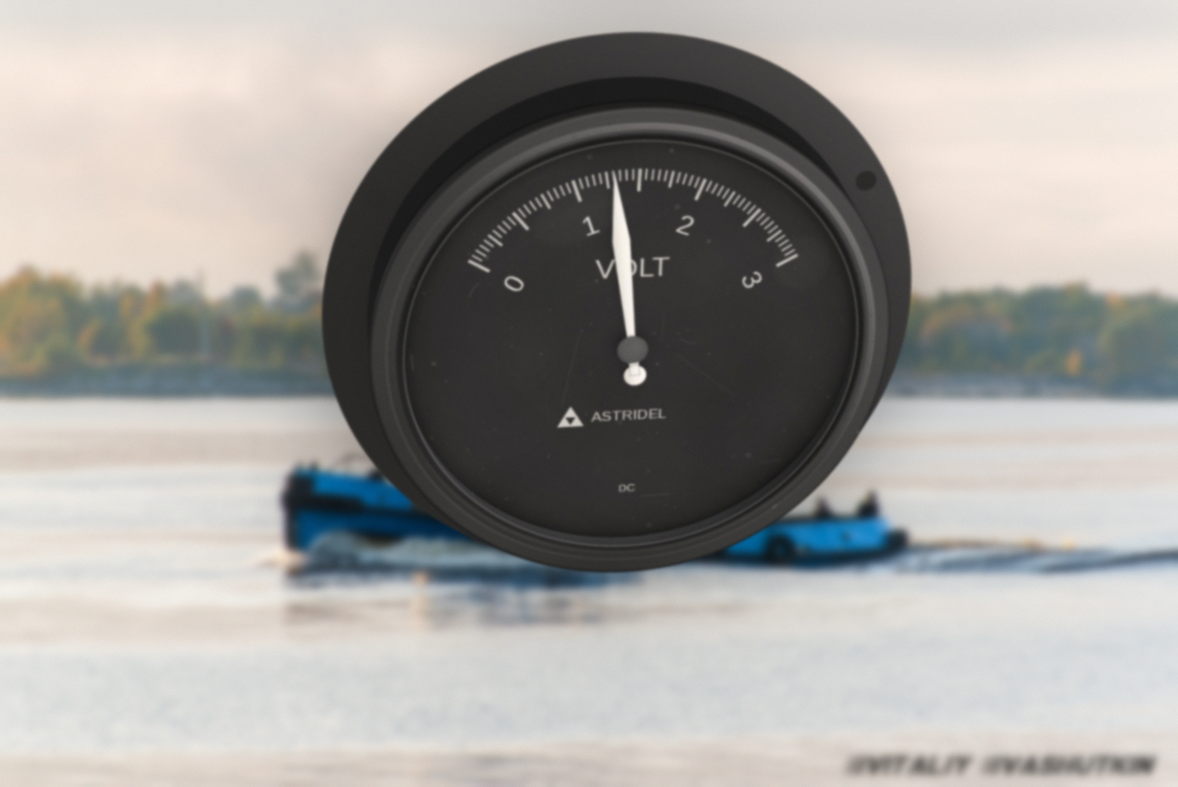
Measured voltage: 1.3,V
